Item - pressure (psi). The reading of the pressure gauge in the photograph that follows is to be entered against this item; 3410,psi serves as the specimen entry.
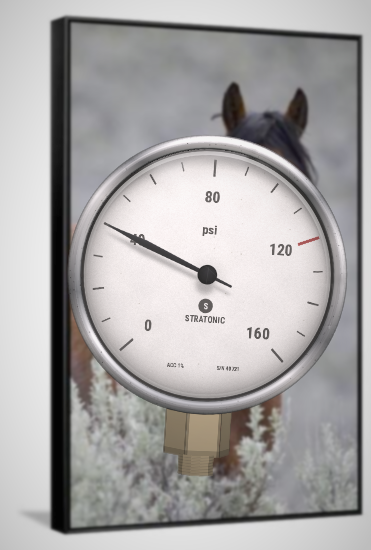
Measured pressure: 40,psi
